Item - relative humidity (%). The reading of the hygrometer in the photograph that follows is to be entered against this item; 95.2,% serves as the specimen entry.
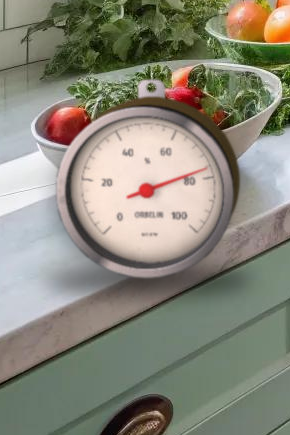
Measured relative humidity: 76,%
